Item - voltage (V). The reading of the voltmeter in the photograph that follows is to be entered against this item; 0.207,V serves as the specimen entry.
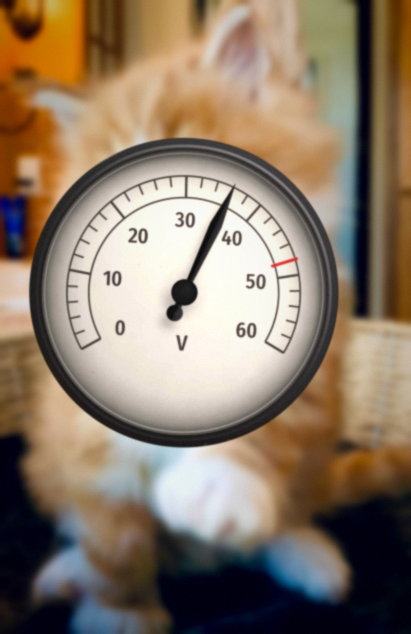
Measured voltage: 36,V
